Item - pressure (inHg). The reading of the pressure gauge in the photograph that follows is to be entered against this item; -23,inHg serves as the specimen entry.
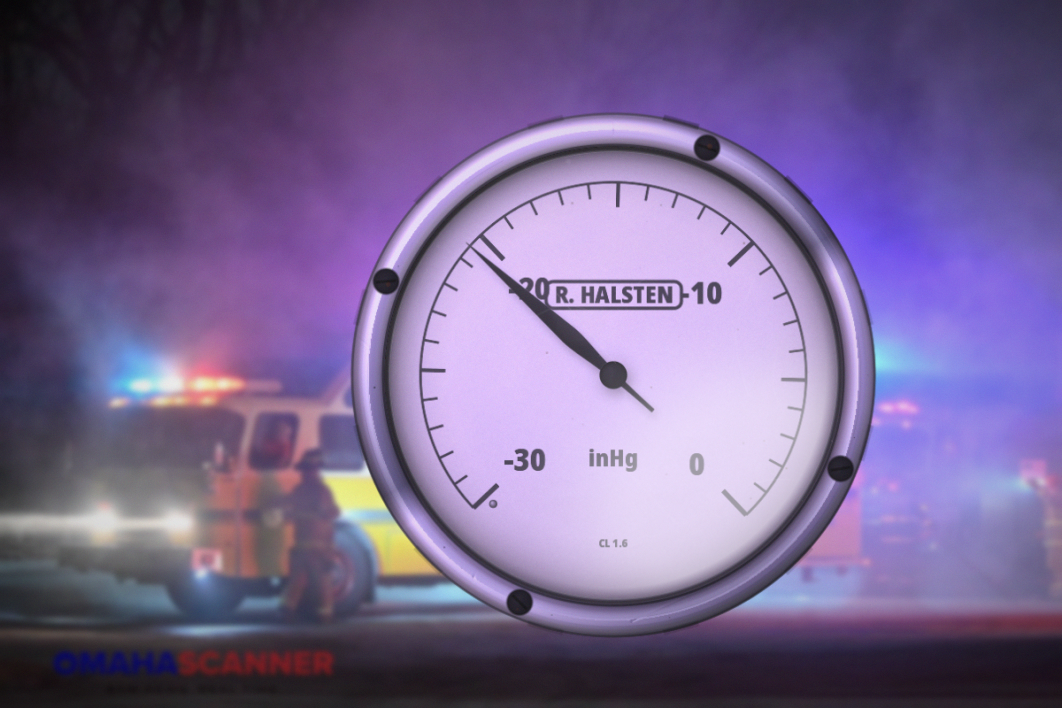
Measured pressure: -20.5,inHg
